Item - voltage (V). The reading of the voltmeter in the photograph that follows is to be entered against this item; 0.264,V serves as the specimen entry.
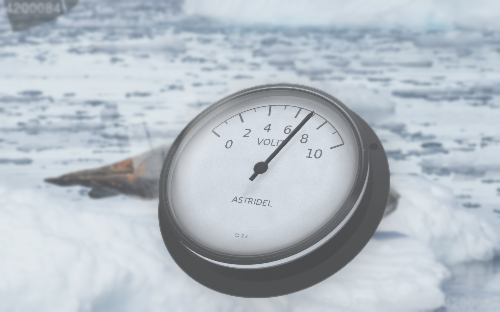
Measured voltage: 7,V
